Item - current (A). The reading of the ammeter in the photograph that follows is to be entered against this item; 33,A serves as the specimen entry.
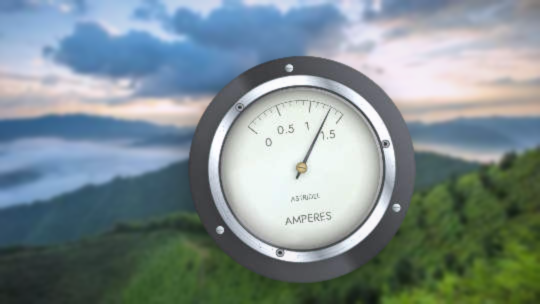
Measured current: 1.3,A
